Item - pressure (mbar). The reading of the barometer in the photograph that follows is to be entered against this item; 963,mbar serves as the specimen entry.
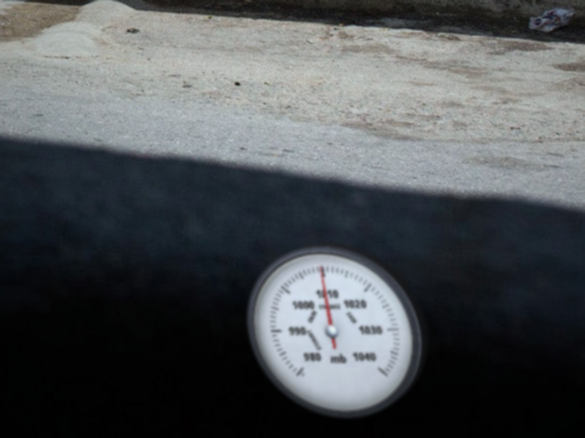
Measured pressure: 1010,mbar
